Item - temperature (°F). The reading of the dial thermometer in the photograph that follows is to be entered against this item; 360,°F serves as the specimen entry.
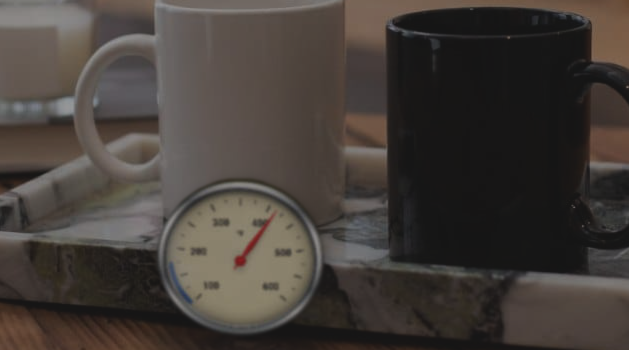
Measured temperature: 412.5,°F
